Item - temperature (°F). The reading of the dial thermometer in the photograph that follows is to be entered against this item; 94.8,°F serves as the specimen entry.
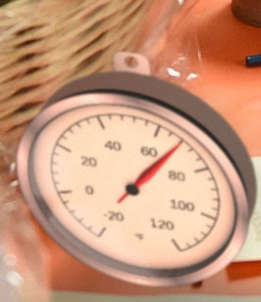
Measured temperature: 68,°F
